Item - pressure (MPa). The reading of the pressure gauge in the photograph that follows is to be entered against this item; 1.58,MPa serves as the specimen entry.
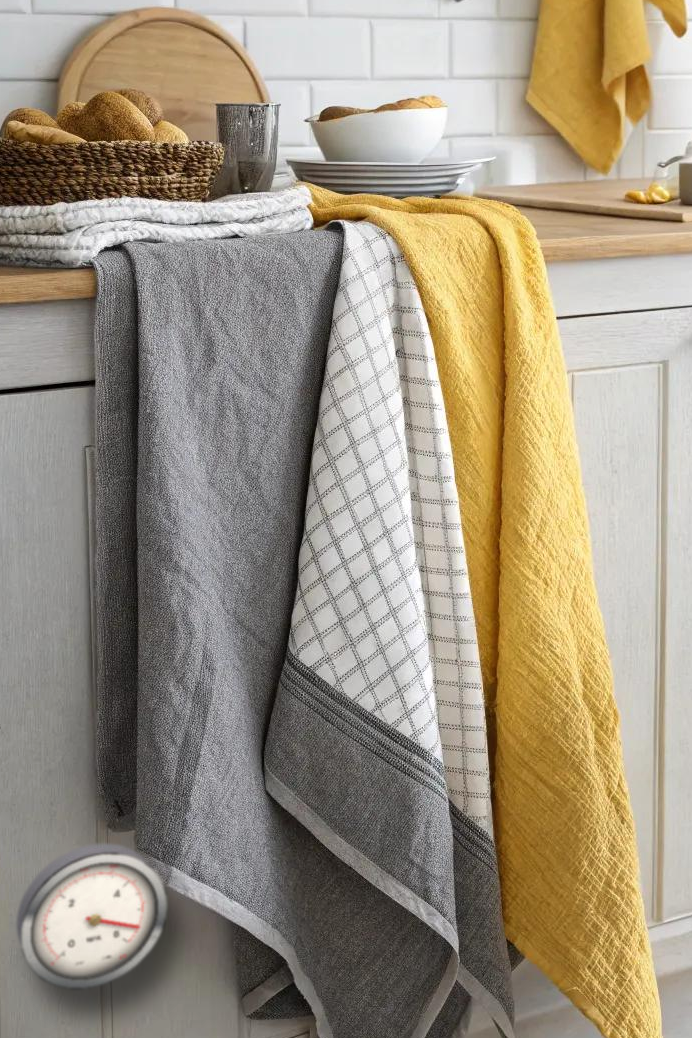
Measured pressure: 5.5,MPa
